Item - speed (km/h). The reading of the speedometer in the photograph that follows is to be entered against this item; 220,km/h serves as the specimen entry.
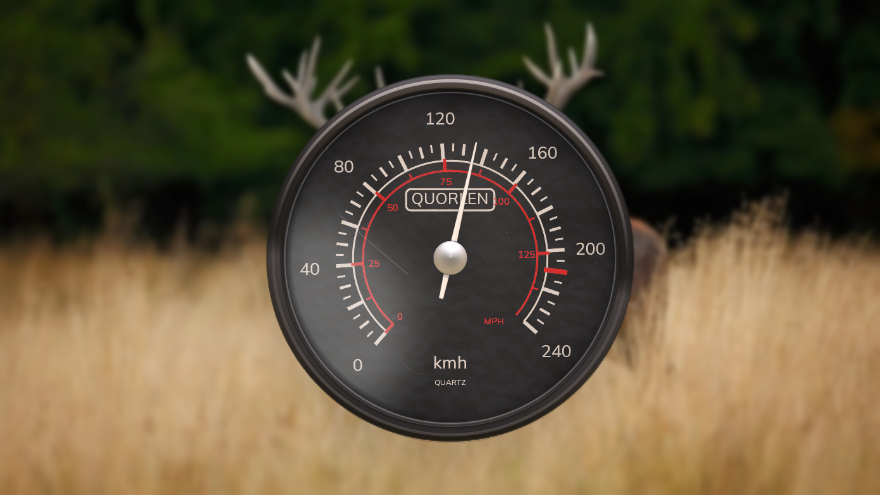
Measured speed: 135,km/h
